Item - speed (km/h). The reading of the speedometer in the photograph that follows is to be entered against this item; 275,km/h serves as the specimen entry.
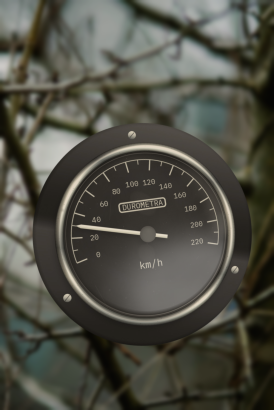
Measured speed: 30,km/h
